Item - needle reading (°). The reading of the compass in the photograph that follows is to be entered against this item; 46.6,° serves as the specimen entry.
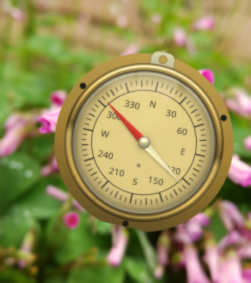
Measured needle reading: 305,°
